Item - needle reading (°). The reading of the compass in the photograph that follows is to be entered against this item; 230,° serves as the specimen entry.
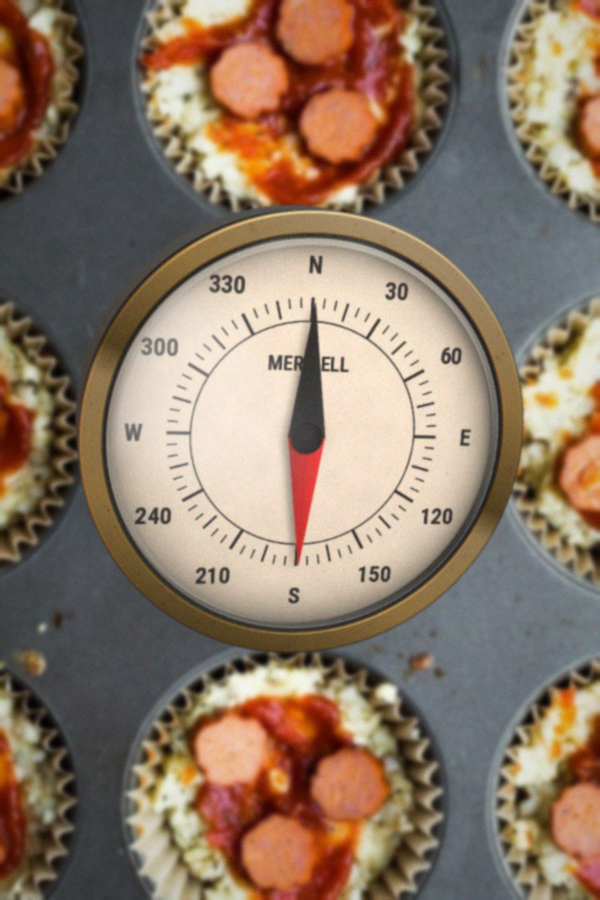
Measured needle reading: 180,°
